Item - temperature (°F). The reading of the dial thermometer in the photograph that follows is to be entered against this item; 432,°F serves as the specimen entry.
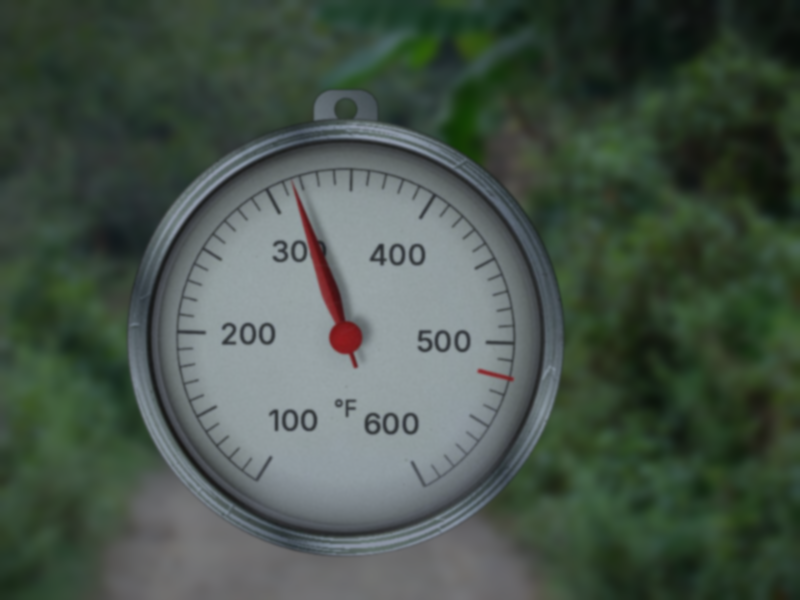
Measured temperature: 315,°F
